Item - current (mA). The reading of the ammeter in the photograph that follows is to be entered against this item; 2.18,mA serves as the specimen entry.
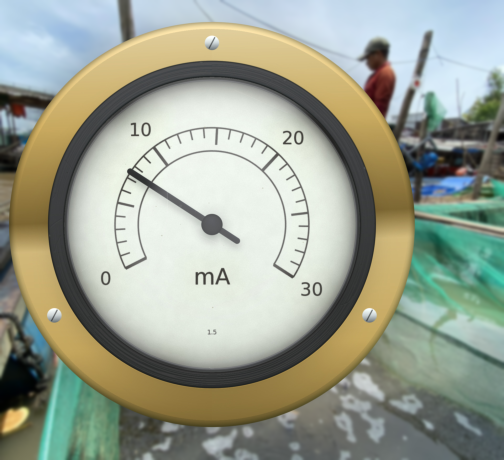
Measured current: 7.5,mA
